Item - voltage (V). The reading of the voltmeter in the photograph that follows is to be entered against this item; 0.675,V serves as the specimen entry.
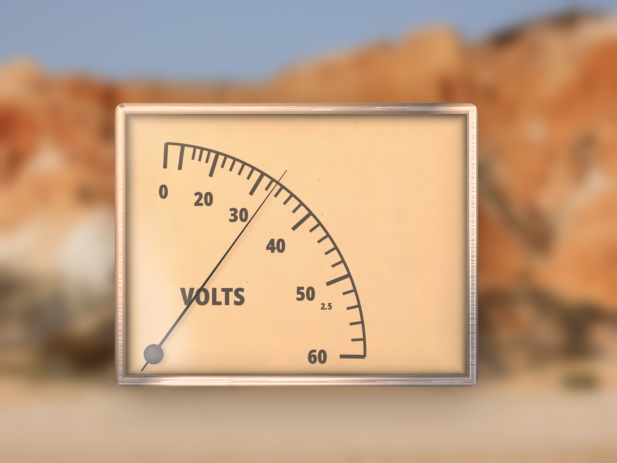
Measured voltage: 33,V
